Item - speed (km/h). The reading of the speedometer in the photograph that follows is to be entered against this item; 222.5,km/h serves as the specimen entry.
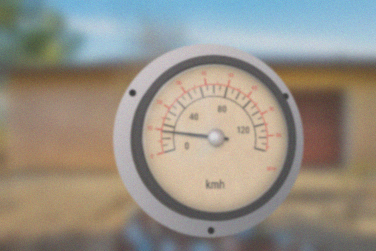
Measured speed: 15,km/h
